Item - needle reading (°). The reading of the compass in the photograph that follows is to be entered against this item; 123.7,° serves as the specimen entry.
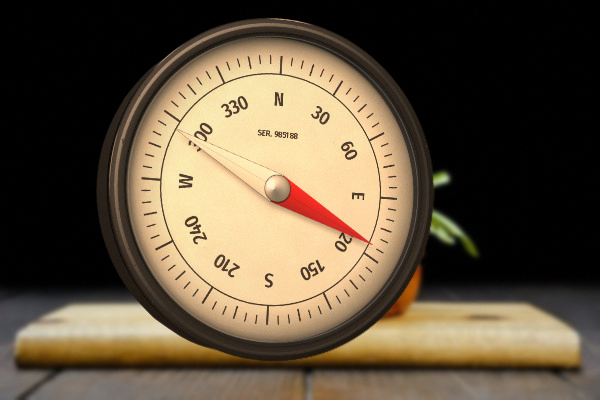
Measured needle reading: 115,°
